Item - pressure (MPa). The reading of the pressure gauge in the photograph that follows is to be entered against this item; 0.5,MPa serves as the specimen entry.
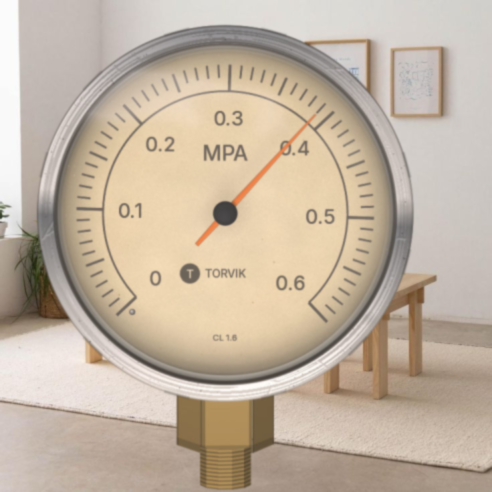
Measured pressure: 0.39,MPa
